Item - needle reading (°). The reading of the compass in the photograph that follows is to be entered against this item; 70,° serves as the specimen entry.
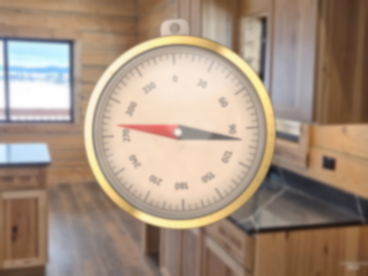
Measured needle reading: 280,°
